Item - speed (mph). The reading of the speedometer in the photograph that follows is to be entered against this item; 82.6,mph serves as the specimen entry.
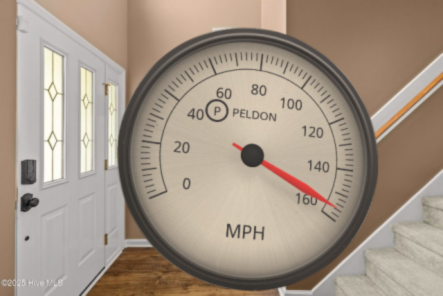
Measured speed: 156,mph
